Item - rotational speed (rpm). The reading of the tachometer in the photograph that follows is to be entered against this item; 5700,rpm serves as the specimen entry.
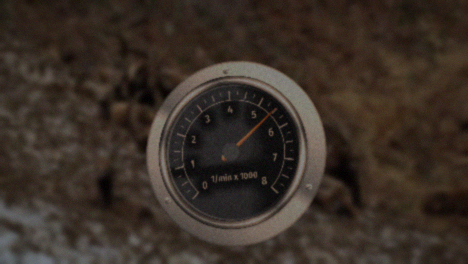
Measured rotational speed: 5500,rpm
